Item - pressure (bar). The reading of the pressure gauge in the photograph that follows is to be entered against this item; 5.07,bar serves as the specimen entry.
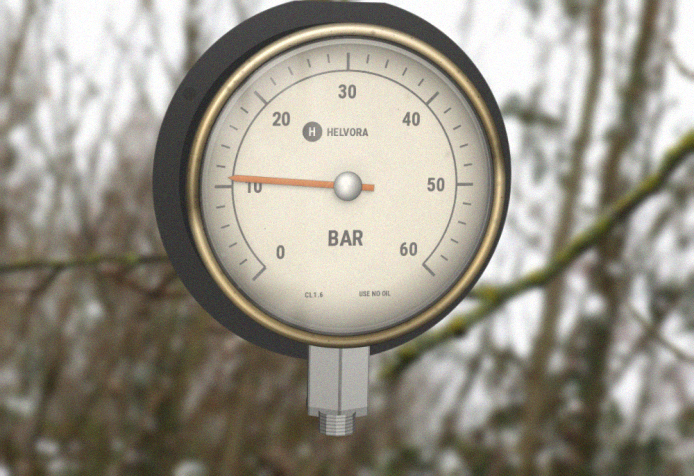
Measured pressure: 11,bar
